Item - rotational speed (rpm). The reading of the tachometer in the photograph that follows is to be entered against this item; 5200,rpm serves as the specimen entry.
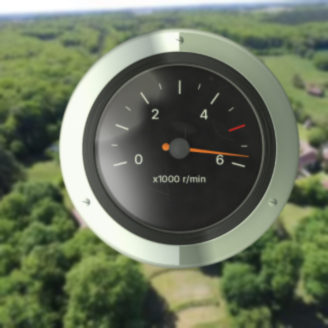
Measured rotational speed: 5750,rpm
